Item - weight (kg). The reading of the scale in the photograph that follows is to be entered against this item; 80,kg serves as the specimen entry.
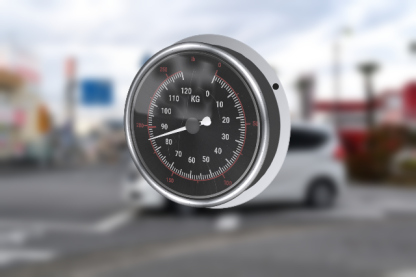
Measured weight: 85,kg
